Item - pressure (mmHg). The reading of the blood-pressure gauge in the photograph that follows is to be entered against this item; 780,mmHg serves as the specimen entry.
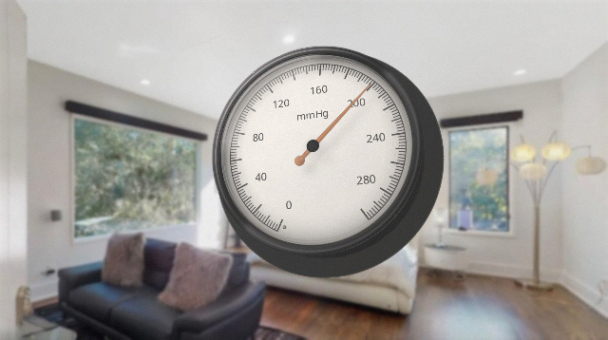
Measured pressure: 200,mmHg
